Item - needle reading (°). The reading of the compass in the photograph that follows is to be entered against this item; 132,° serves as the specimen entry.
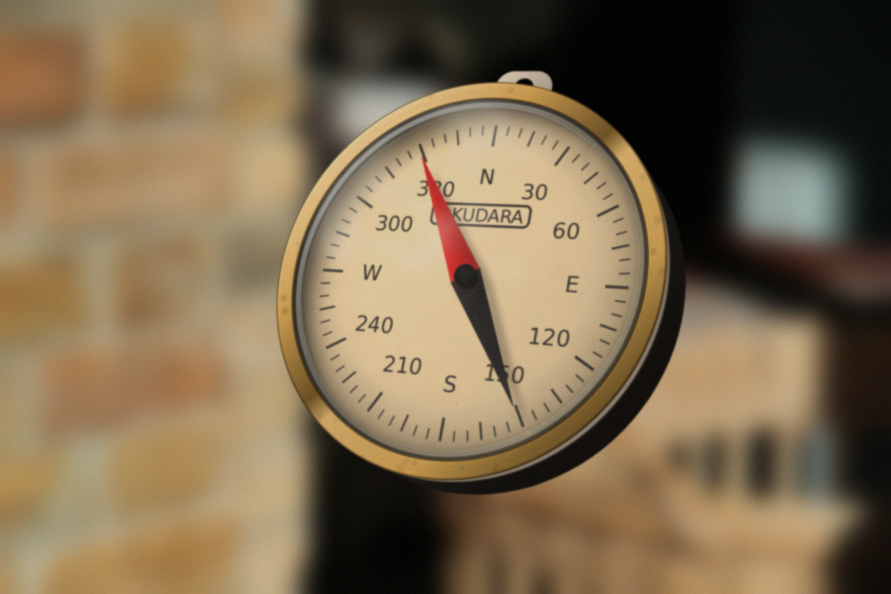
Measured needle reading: 330,°
